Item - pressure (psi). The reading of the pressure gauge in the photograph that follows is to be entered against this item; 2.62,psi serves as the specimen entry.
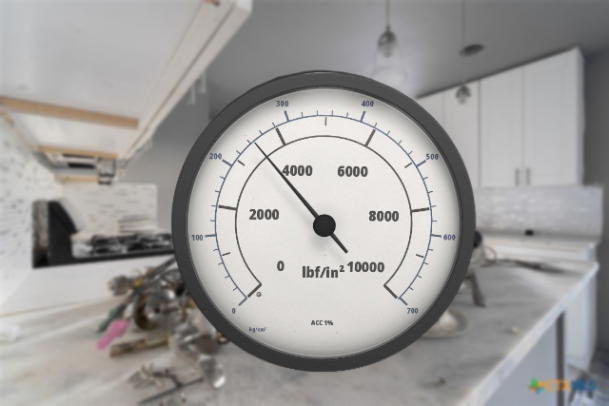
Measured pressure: 3500,psi
